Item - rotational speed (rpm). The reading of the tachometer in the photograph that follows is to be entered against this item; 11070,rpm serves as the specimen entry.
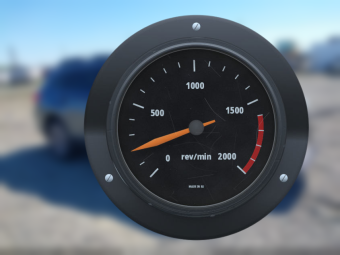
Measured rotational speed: 200,rpm
